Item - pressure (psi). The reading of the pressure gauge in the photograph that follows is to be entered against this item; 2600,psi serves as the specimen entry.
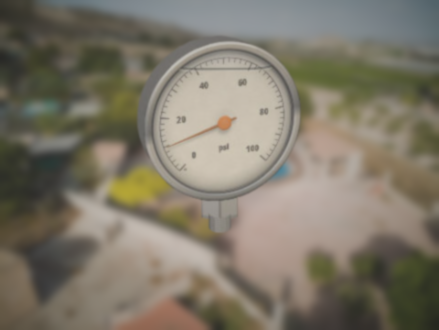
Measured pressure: 10,psi
